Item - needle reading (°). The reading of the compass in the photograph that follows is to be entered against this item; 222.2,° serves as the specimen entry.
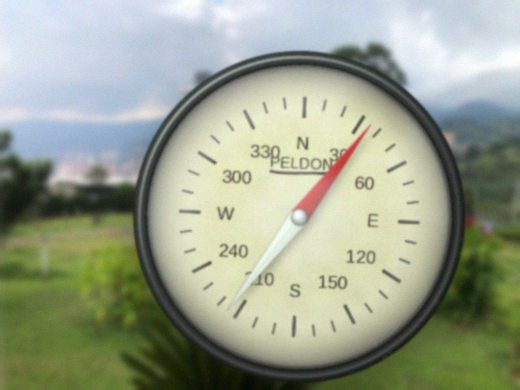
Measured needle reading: 35,°
